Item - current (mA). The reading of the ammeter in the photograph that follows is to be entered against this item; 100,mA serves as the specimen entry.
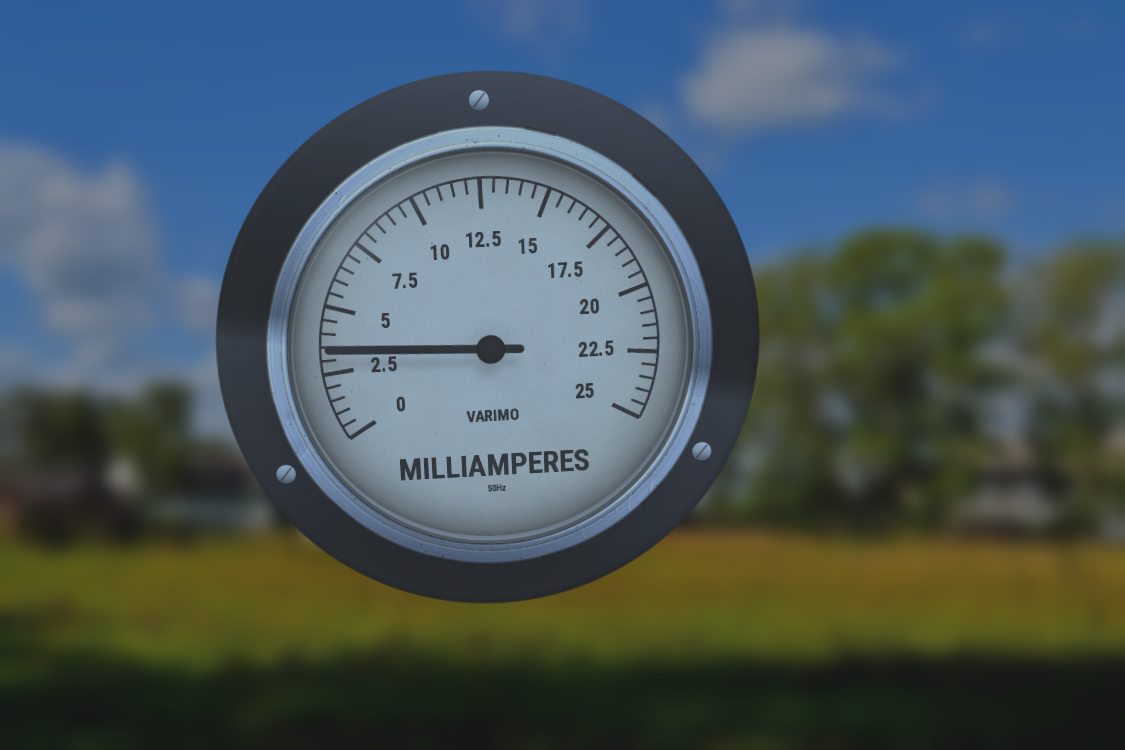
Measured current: 3.5,mA
